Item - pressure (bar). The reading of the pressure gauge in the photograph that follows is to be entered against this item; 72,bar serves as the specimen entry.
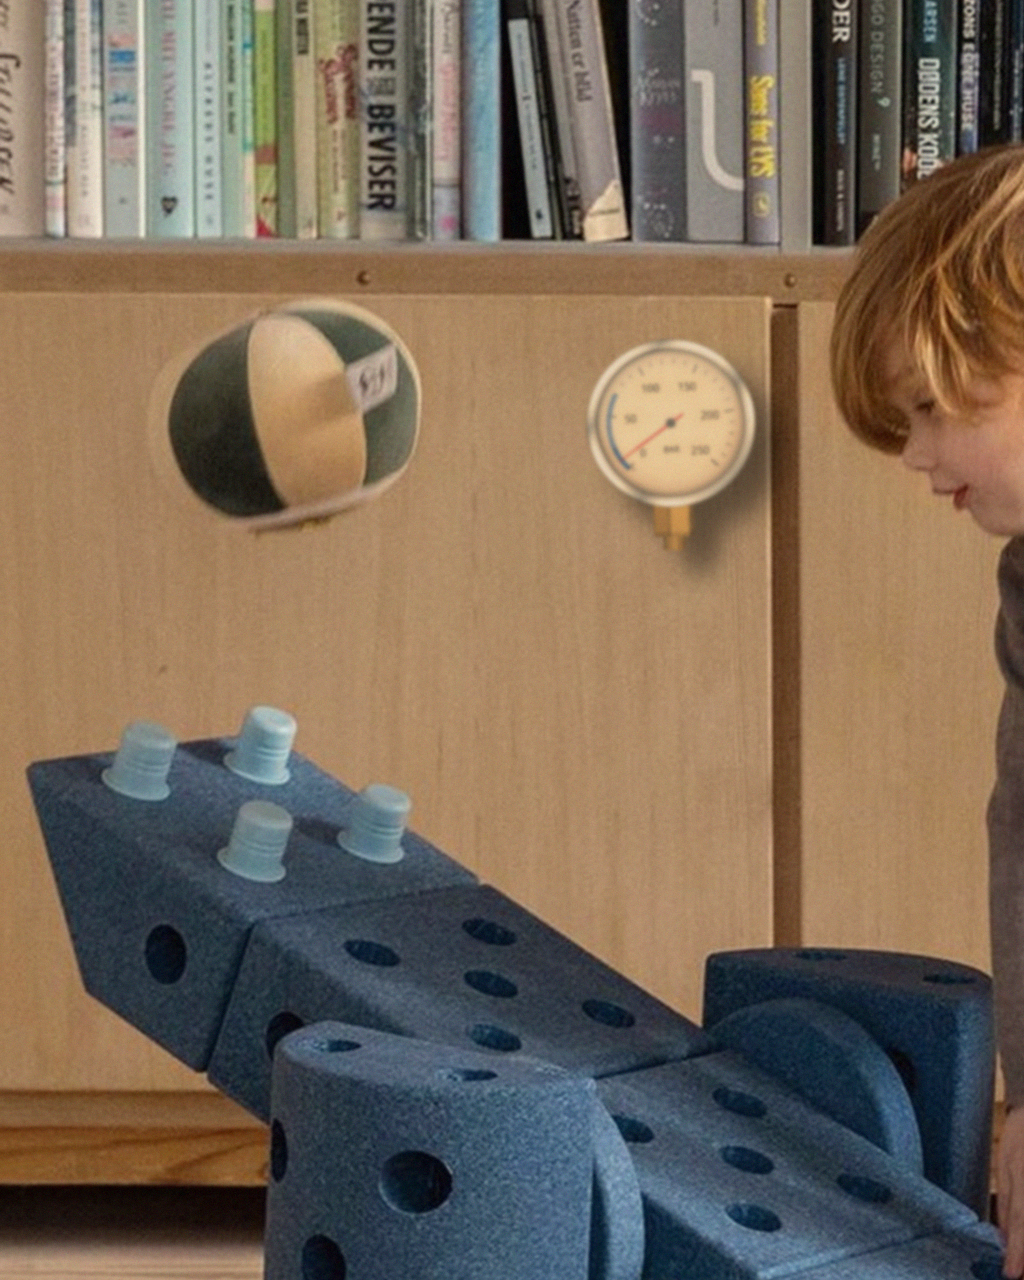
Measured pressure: 10,bar
